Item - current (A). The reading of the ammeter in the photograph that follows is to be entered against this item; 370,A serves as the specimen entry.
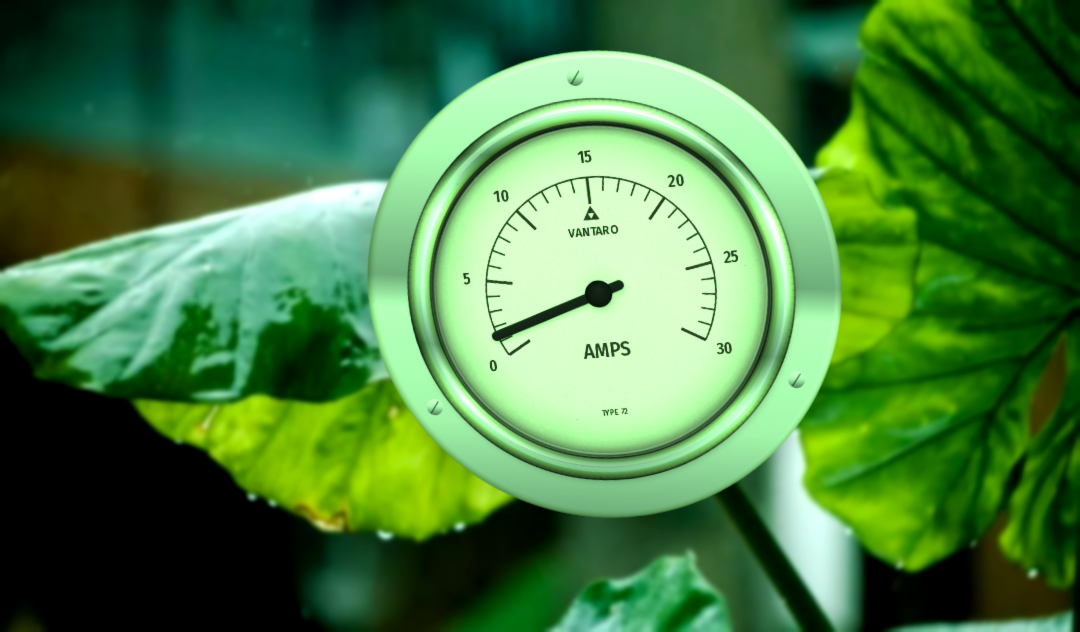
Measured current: 1.5,A
